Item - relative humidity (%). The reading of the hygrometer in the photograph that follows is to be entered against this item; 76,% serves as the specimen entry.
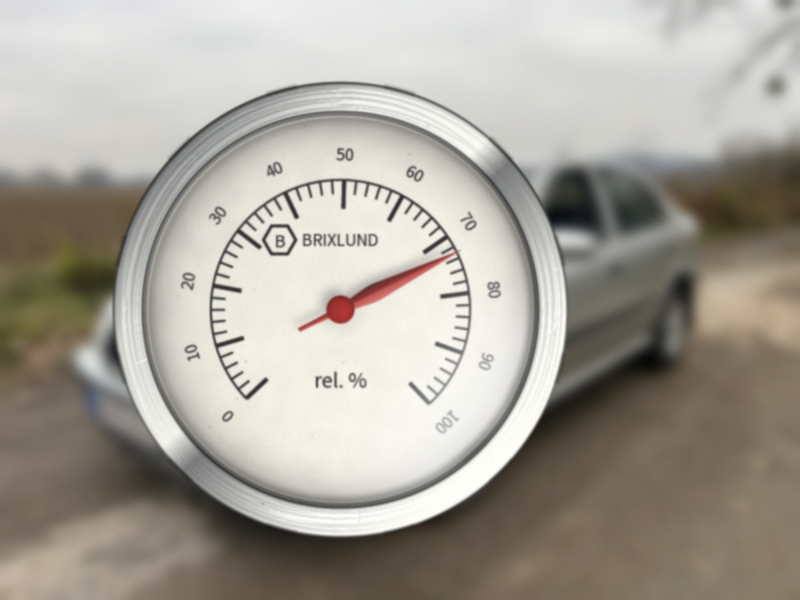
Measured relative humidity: 73,%
